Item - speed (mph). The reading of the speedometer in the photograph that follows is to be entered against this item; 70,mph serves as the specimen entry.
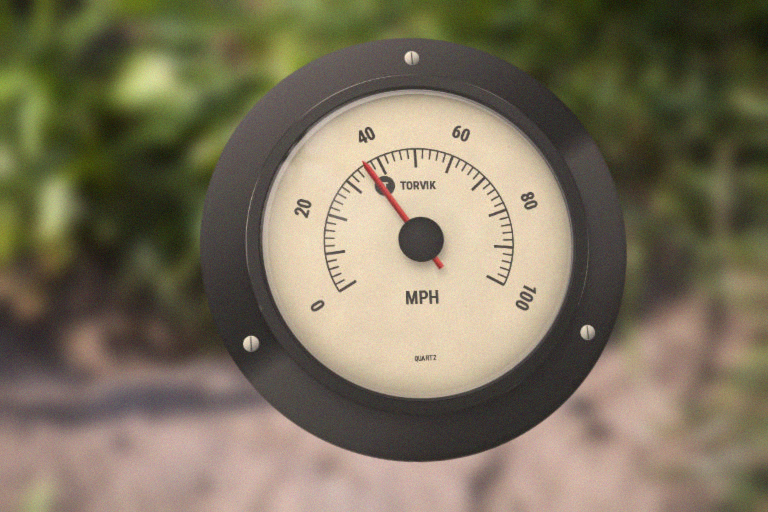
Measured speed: 36,mph
